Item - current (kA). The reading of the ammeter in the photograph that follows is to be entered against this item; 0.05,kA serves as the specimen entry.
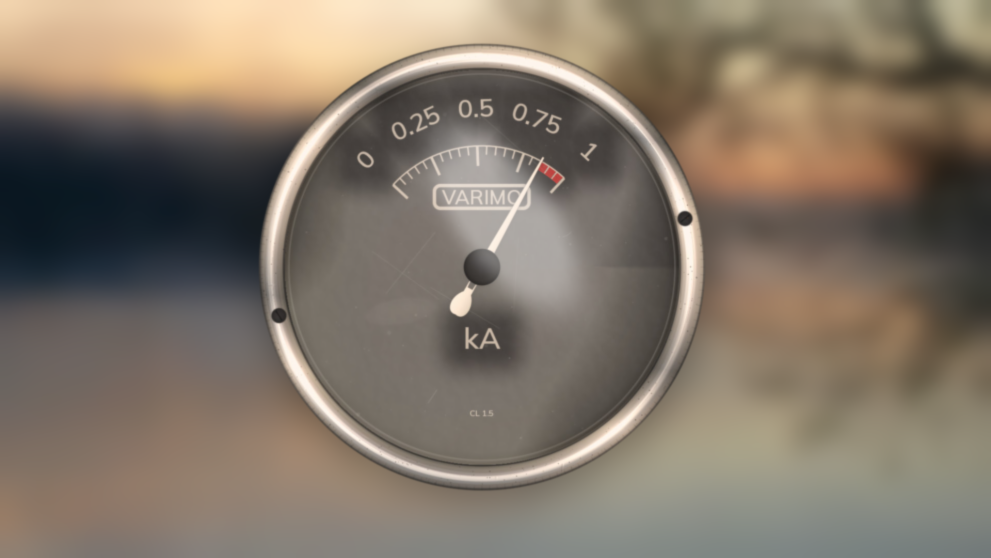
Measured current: 0.85,kA
